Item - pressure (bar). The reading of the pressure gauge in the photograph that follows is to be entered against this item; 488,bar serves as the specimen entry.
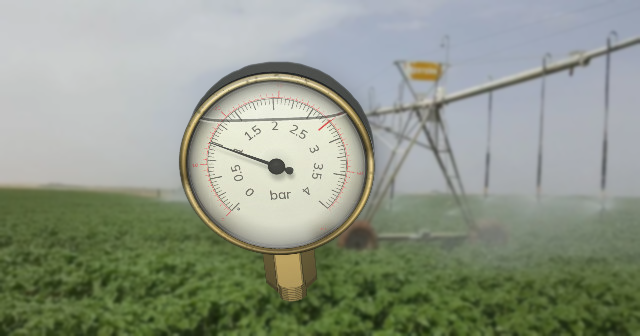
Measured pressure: 1,bar
